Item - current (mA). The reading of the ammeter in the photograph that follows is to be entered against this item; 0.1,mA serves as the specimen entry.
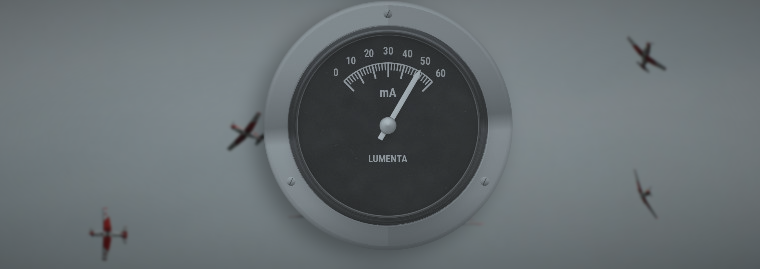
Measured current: 50,mA
